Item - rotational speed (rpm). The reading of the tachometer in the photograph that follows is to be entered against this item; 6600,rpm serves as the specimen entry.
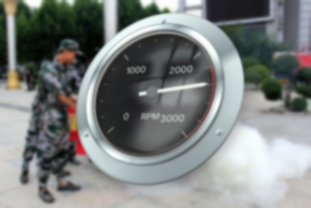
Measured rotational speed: 2400,rpm
